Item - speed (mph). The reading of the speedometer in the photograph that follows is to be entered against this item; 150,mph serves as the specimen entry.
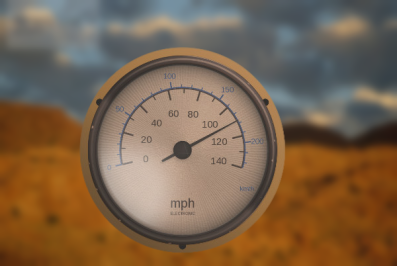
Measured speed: 110,mph
